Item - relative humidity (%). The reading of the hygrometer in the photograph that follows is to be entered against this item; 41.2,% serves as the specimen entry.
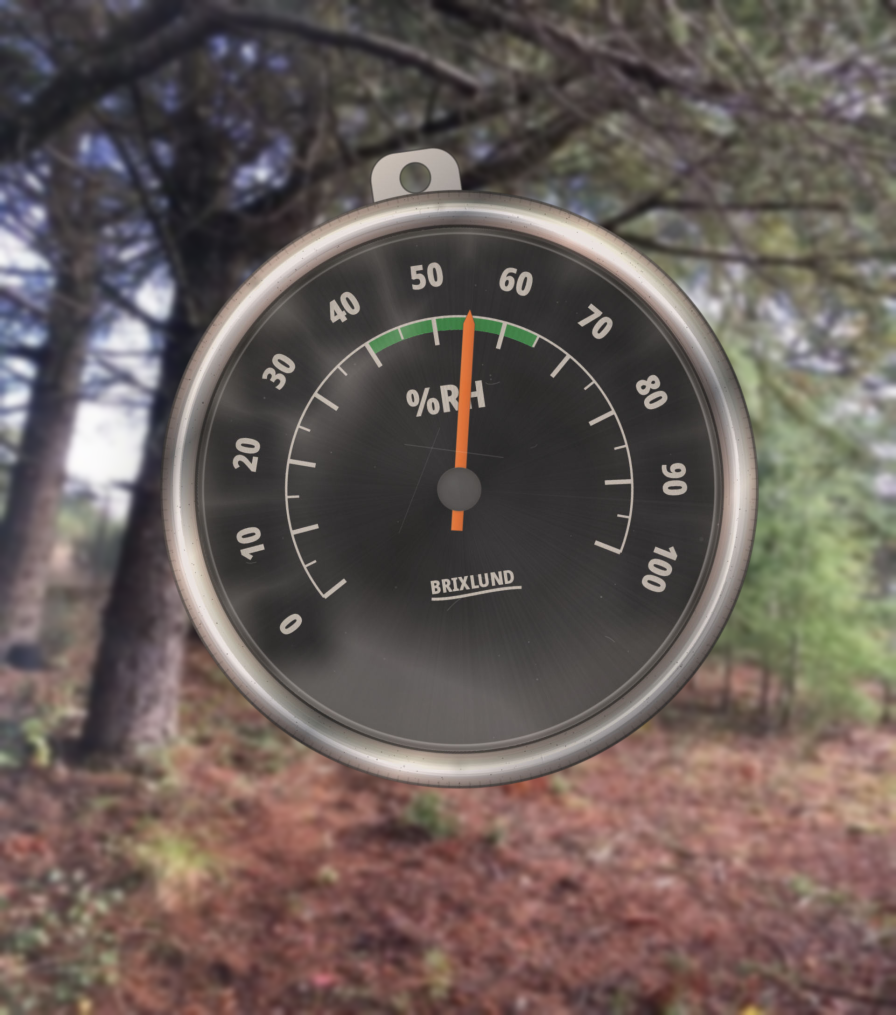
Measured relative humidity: 55,%
